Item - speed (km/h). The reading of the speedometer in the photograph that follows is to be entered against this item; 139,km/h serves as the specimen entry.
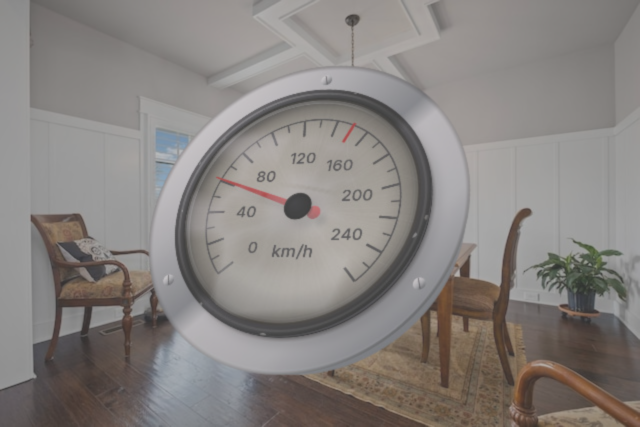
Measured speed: 60,km/h
